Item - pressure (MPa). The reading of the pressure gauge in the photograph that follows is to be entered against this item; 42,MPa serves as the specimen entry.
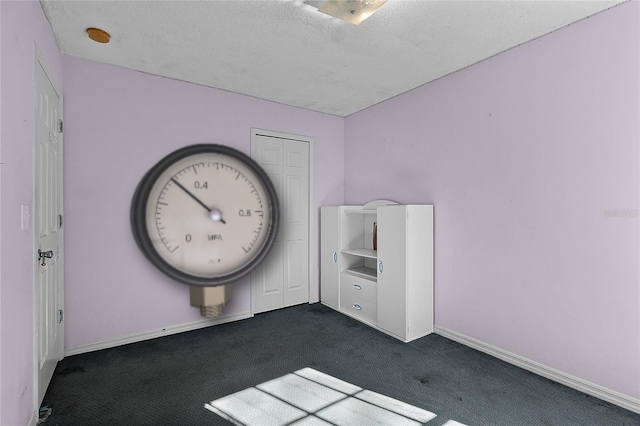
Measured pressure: 0.3,MPa
